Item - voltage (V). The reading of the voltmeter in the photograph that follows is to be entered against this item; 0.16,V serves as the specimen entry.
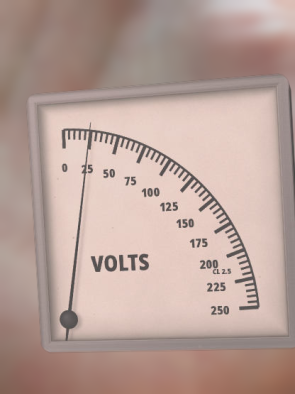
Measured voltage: 25,V
